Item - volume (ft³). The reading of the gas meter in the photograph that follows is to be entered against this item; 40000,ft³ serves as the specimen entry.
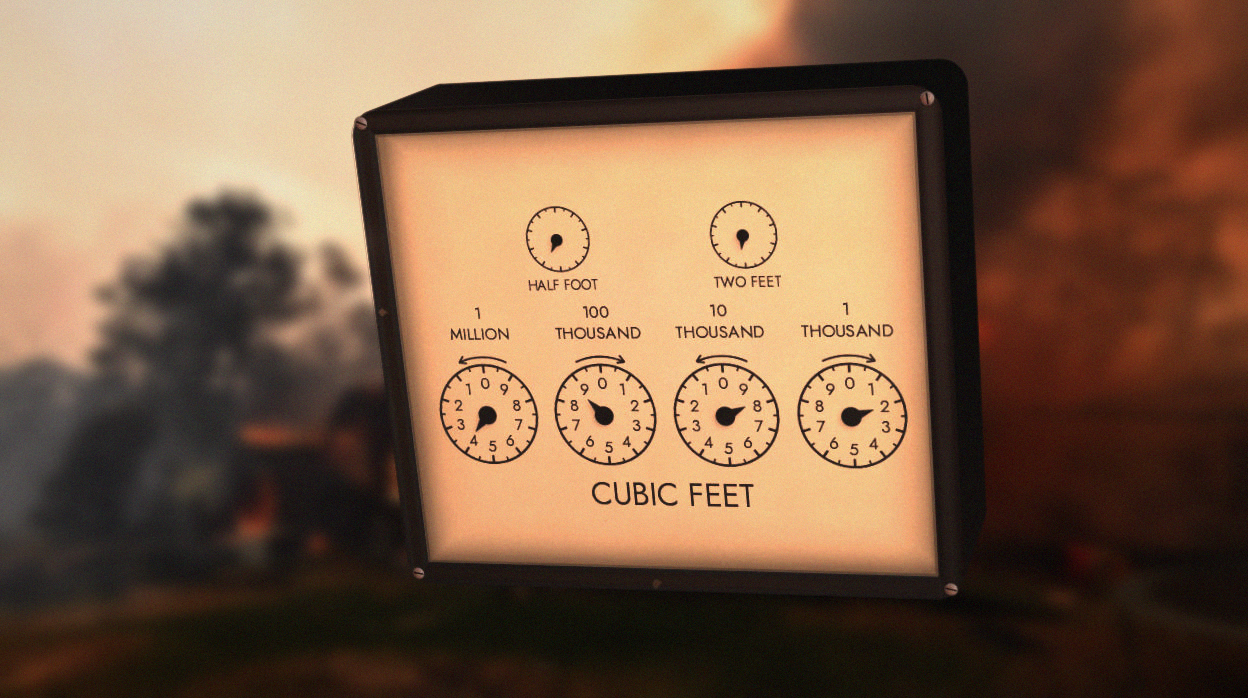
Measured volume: 388200,ft³
